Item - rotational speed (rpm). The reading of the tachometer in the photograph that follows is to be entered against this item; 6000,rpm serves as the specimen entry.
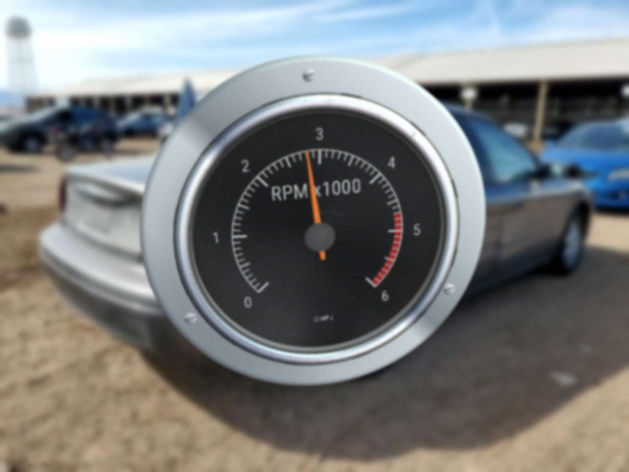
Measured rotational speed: 2800,rpm
